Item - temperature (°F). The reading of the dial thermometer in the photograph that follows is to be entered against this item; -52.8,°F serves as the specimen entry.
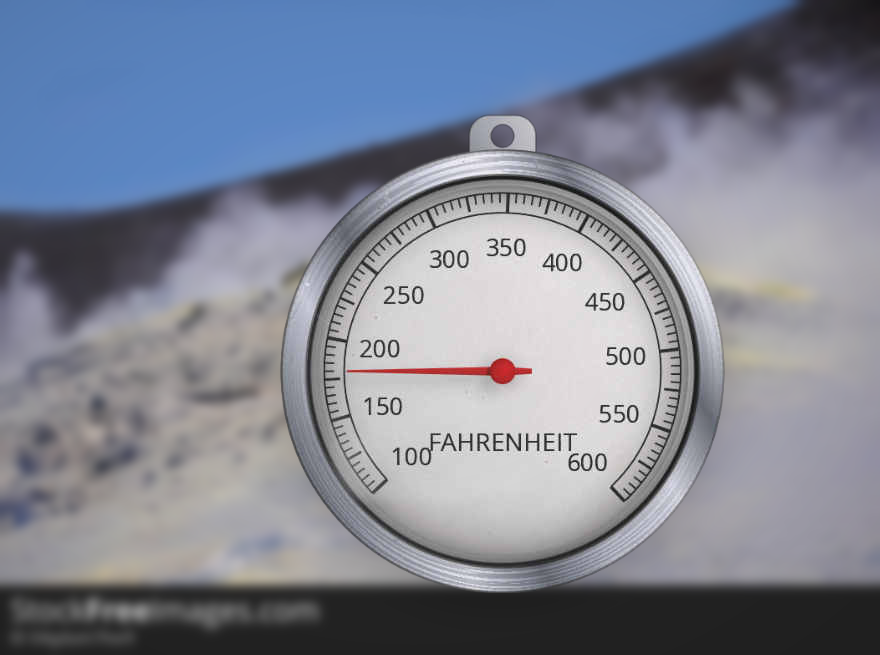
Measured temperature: 180,°F
